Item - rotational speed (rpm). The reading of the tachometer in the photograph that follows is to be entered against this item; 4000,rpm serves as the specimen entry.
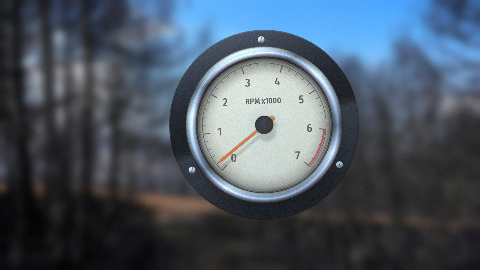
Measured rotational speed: 200,rpm
